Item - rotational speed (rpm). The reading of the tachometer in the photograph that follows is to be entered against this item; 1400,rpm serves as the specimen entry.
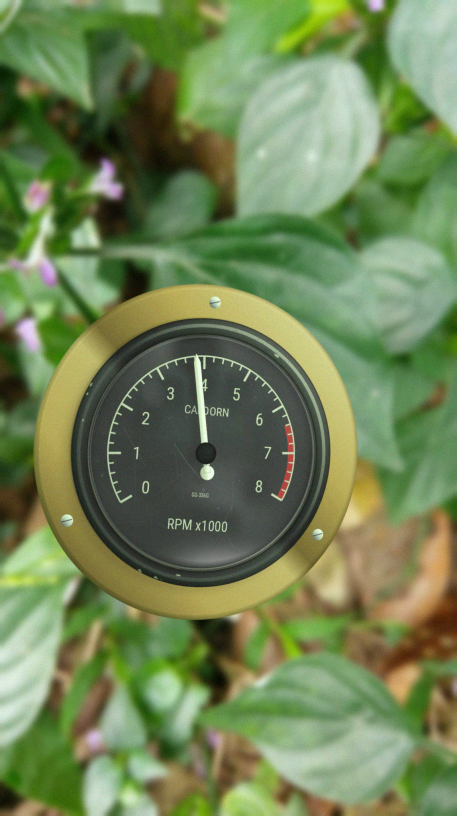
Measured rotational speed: 3800,rpm
